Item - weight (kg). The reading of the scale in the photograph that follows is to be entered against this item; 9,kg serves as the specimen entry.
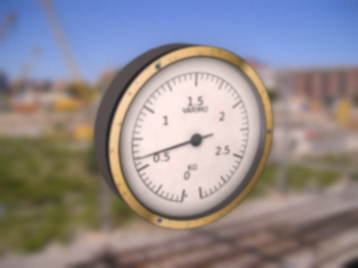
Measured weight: 0.6,kg
